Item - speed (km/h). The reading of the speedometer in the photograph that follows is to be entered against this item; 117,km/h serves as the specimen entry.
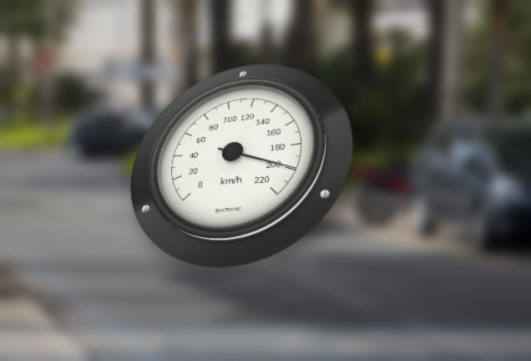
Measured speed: 200,km/h
